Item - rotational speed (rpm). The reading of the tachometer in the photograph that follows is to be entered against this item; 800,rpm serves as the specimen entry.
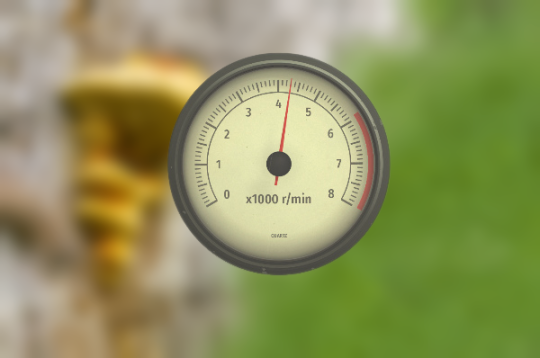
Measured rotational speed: 4300,rpm
